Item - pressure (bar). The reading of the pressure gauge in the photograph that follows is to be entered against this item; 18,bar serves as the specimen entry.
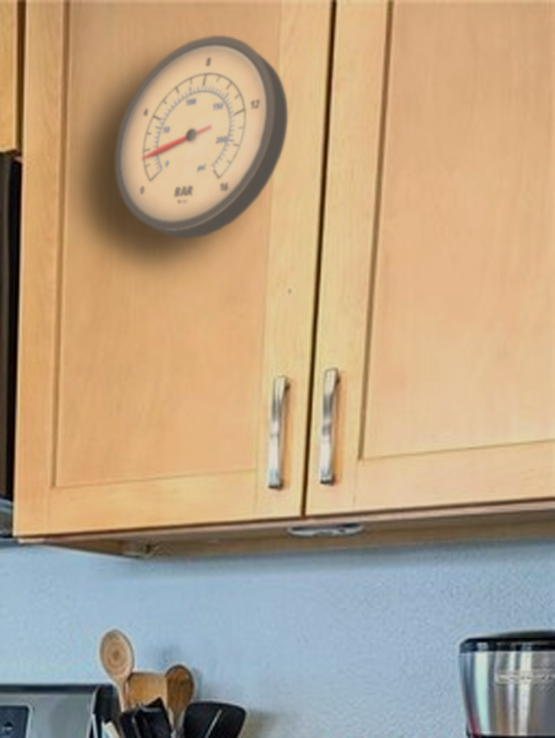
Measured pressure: 1.5,bar
